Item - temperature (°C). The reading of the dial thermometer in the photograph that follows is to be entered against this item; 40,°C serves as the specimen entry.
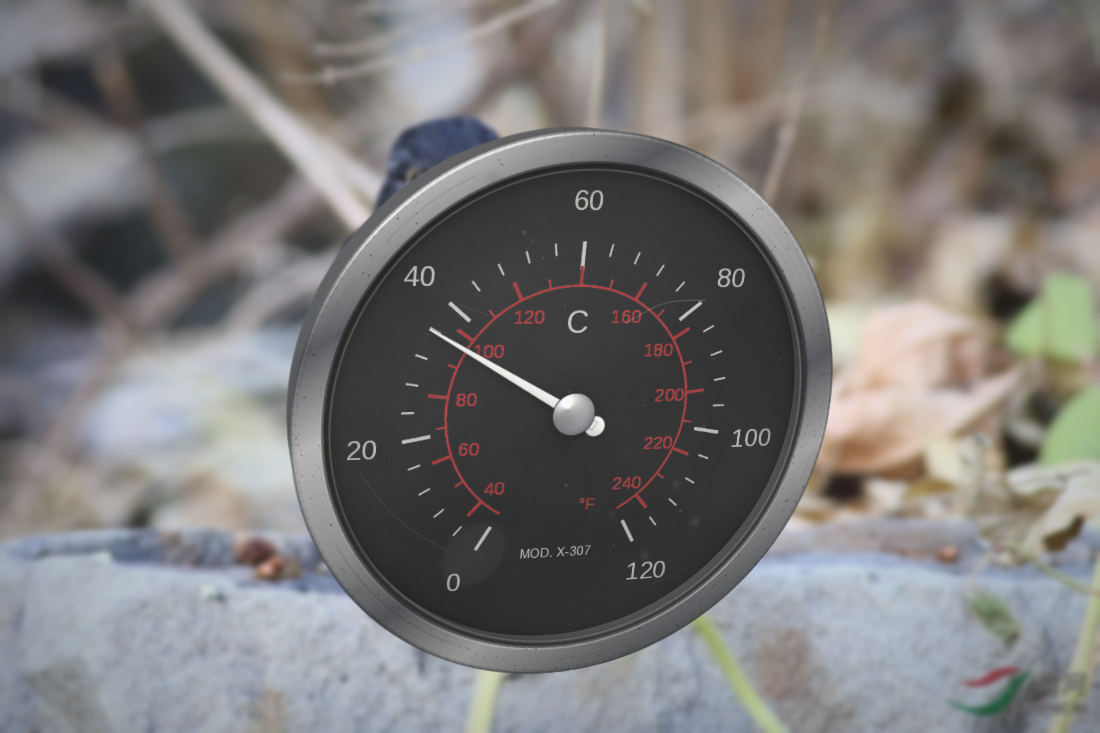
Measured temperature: 36,°C
